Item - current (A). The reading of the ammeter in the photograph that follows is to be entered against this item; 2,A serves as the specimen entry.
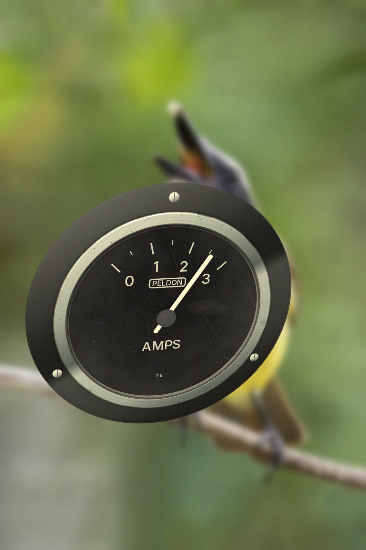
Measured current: 2.5,A
